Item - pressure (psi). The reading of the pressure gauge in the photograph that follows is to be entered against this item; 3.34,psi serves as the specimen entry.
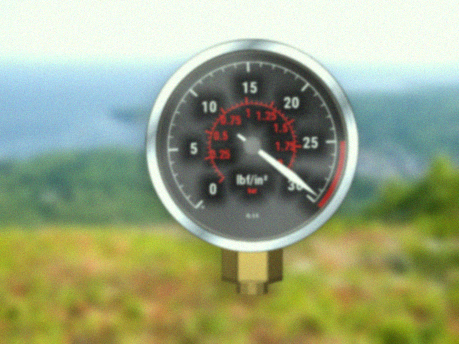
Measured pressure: 29.5,psi
